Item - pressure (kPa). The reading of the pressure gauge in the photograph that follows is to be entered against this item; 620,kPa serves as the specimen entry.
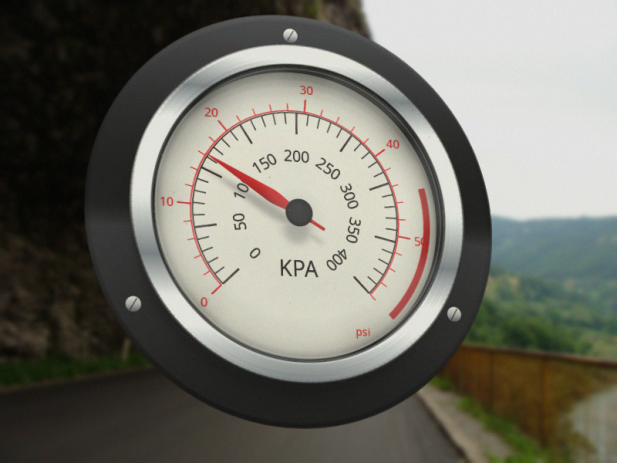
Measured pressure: 110,kPa
